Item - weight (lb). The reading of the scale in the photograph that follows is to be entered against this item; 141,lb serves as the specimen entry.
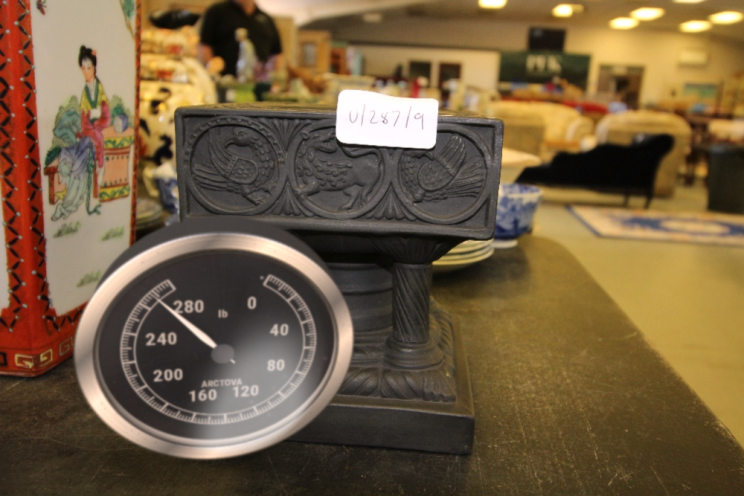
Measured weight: 270,lb
